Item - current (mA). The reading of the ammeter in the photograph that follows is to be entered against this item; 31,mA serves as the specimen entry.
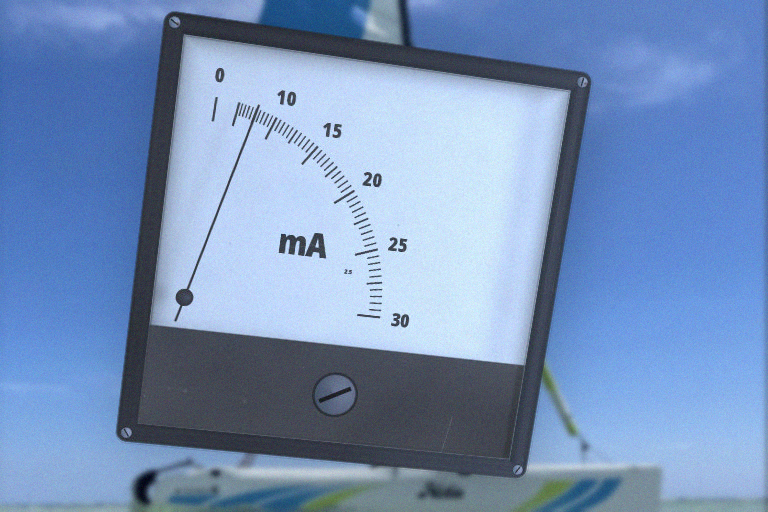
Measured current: 7.5,mA
